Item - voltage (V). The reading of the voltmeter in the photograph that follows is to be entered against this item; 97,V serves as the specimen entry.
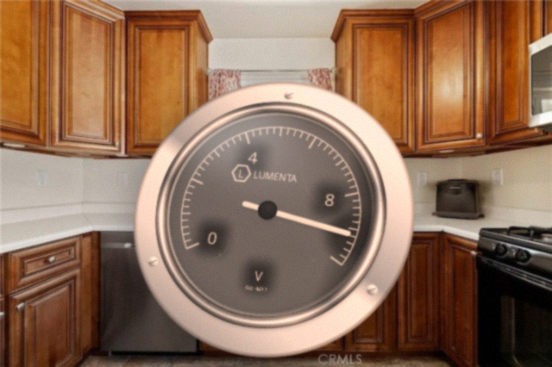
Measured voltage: 9.2,V
